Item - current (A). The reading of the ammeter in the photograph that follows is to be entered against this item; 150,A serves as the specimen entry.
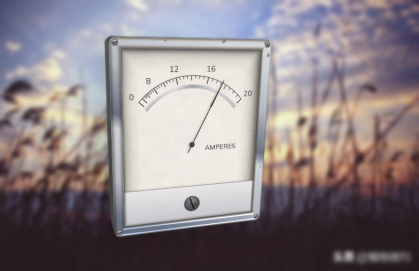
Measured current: 17.5,A
